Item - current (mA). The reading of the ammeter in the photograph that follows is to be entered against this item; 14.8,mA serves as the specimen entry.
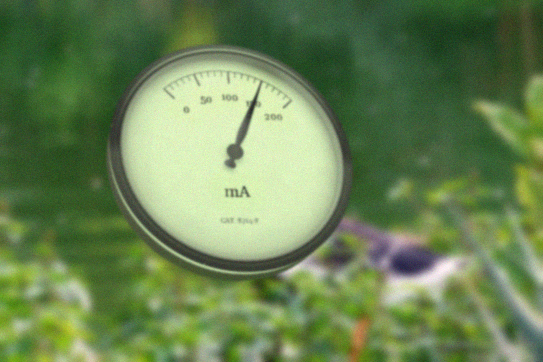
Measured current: 150,mA
